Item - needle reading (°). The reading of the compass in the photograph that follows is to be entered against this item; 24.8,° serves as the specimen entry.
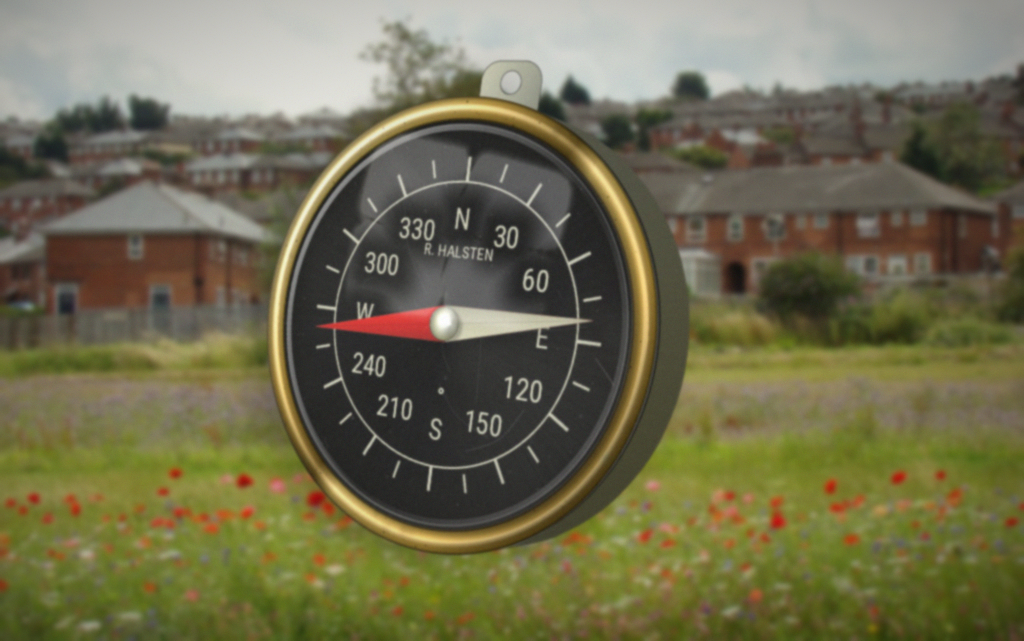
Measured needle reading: 262.5,°
